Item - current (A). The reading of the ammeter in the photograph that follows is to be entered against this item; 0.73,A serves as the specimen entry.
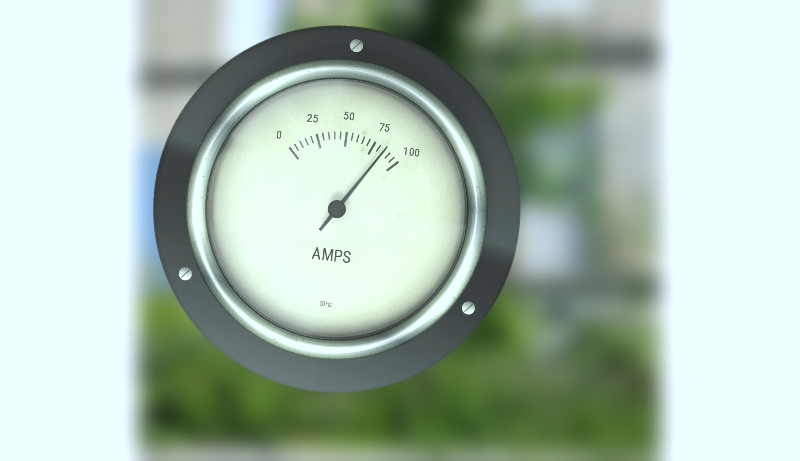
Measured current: 85,A
